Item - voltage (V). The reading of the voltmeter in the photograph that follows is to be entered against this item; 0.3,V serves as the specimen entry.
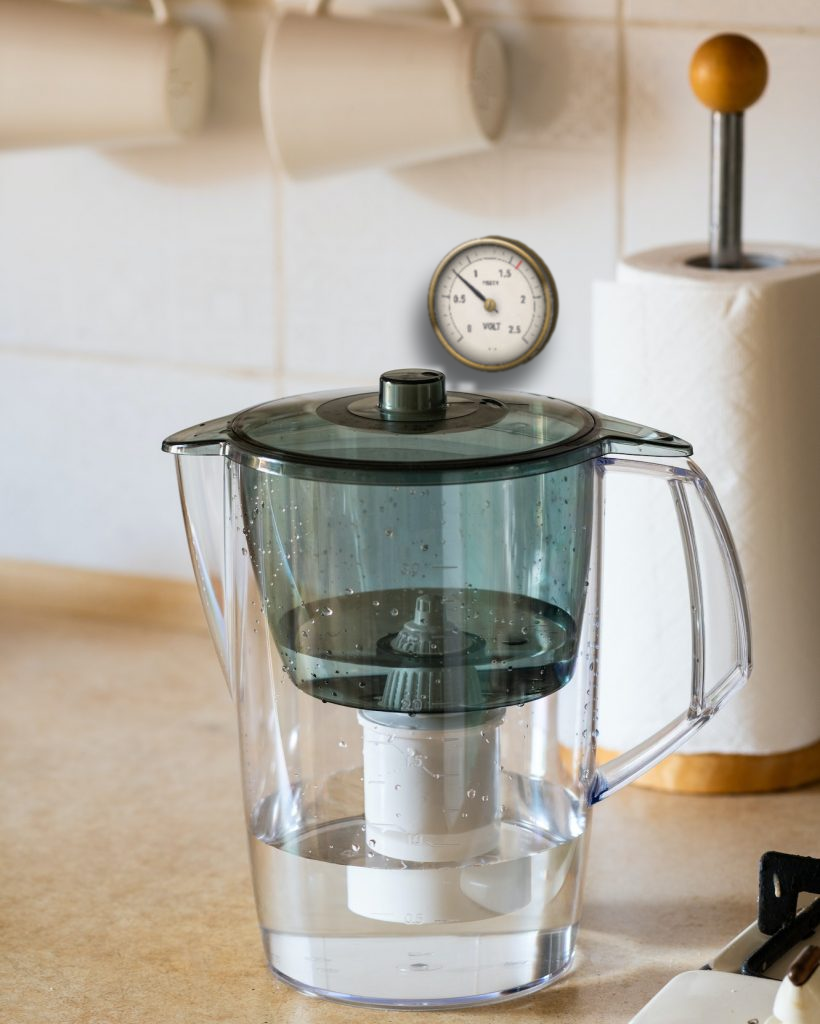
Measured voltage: 0.8,V
